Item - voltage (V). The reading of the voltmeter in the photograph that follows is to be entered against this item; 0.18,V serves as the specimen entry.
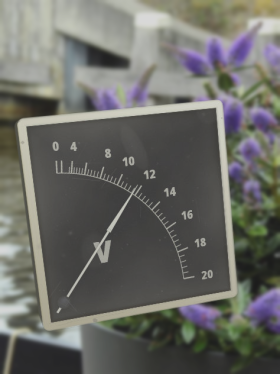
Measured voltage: 11.6,V
